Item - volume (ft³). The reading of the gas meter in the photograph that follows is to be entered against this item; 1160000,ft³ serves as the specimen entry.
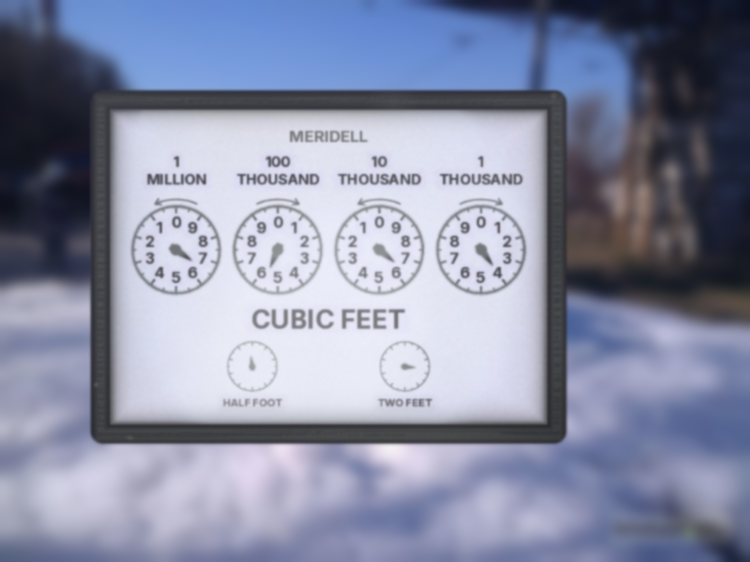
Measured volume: 656400,ft³
